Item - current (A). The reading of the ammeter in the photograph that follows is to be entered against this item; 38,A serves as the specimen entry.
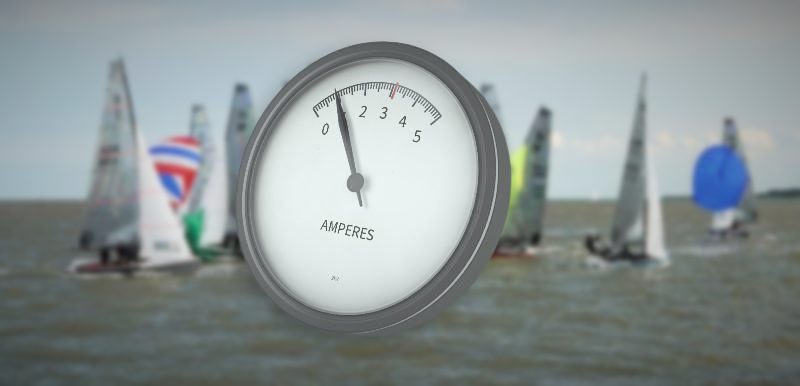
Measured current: 1,A
